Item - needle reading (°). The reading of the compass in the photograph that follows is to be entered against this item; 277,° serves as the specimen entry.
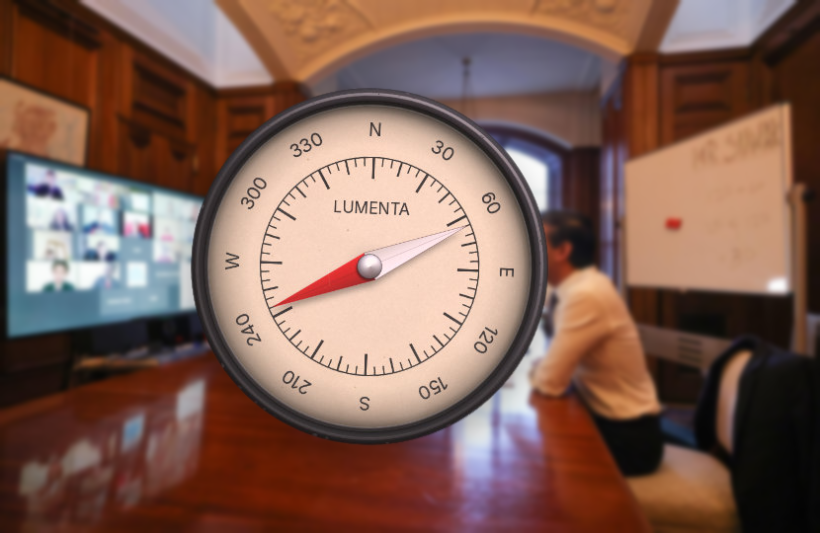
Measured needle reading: 245,°
